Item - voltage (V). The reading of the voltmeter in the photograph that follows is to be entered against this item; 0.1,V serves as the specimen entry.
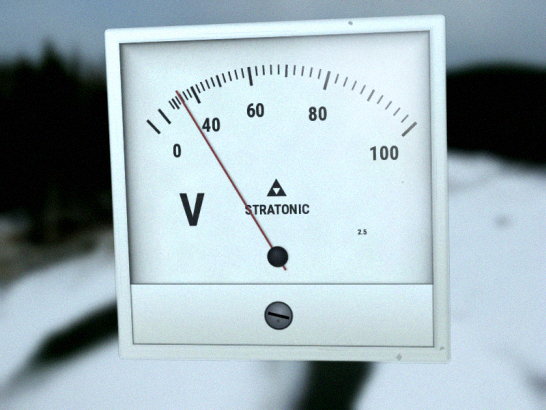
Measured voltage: 34,V
